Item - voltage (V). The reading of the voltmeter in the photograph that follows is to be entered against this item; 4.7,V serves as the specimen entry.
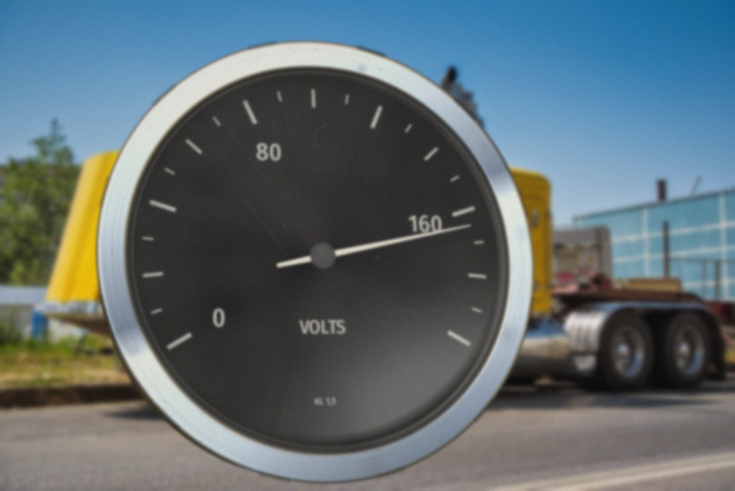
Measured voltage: 165,V
